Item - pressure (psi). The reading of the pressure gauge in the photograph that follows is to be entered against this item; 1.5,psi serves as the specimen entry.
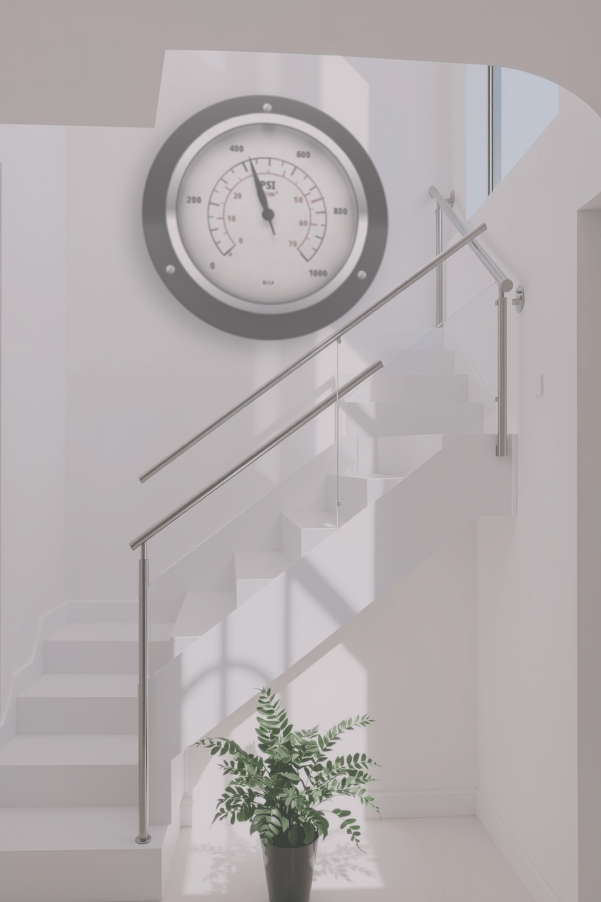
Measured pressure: 425,psi
